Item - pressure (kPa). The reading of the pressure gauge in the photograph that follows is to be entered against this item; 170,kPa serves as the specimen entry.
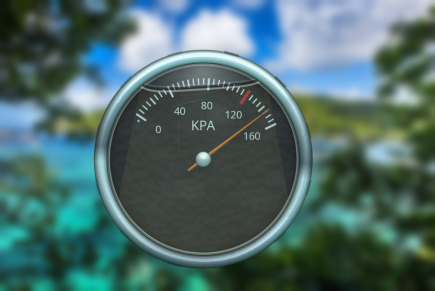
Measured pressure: 145,kPa
